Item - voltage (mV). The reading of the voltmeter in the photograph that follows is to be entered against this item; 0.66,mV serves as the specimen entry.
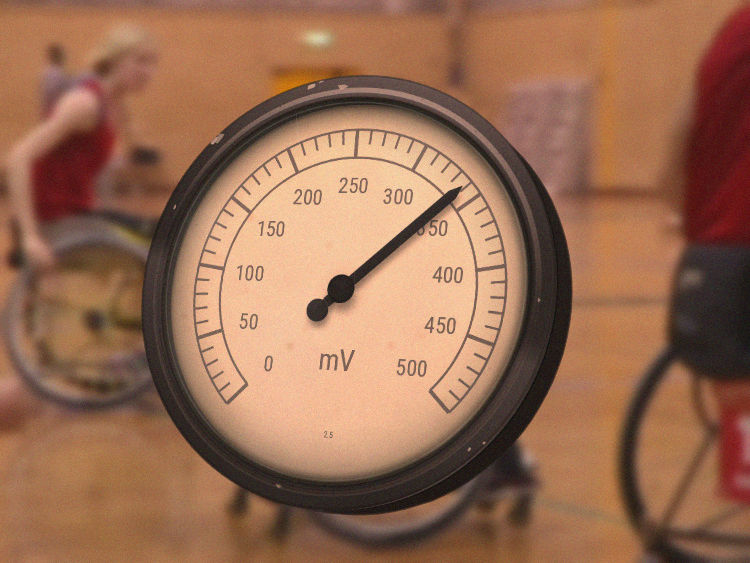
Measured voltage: 340,mV
